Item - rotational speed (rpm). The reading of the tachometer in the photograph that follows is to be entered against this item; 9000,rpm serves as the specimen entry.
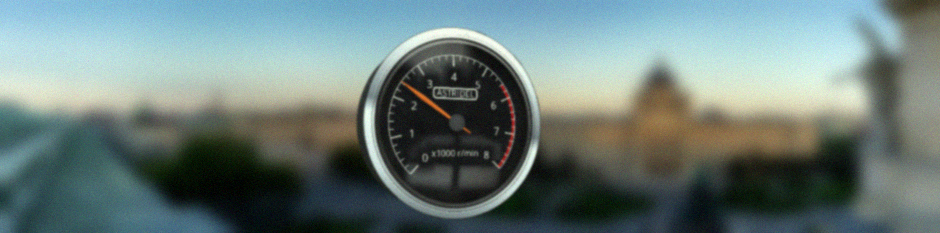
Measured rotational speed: 2400,rpm
